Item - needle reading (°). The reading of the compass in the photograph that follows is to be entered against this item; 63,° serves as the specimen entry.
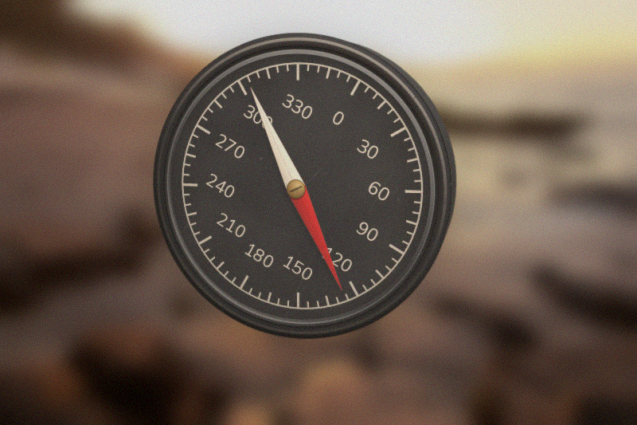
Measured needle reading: 125,°
